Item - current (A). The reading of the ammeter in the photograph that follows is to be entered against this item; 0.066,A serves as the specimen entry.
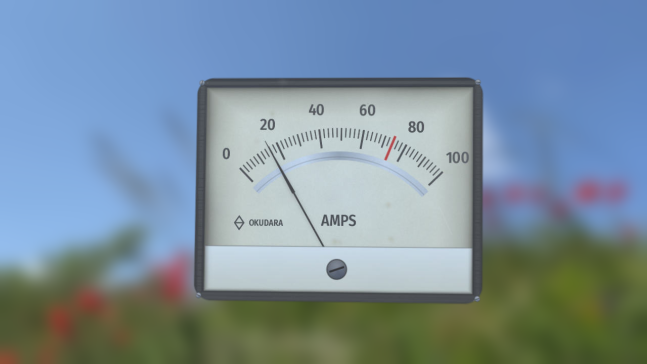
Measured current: 16,A
